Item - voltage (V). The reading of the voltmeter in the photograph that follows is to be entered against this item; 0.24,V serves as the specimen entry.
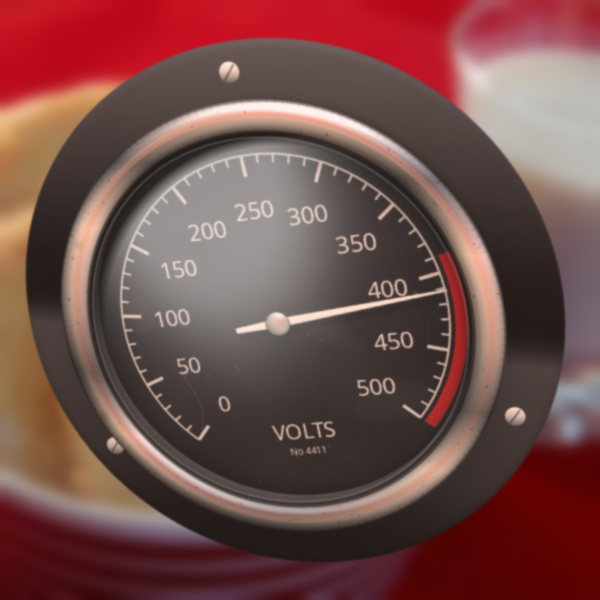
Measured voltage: 410,V
